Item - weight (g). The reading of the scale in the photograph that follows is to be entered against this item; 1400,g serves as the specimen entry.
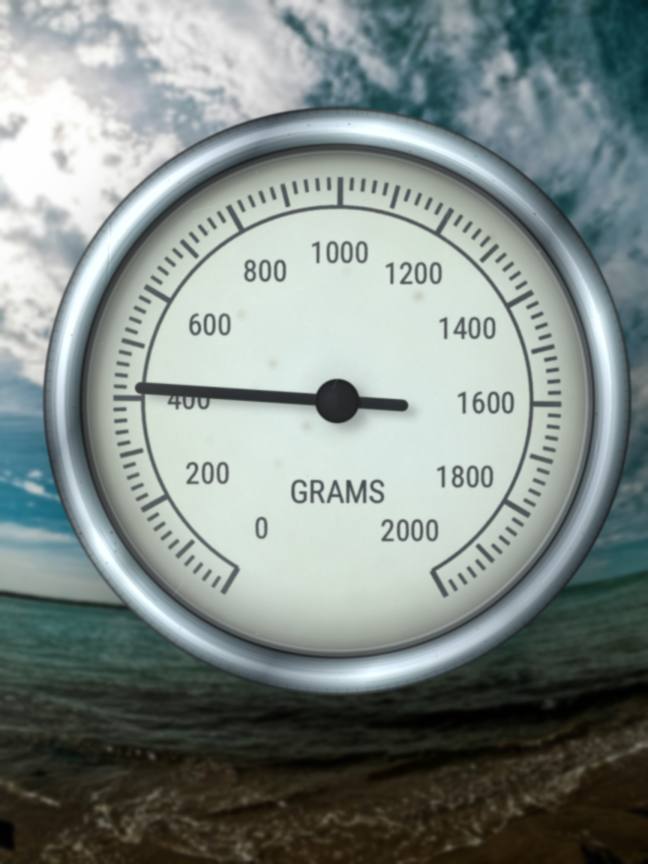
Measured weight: 420,g
